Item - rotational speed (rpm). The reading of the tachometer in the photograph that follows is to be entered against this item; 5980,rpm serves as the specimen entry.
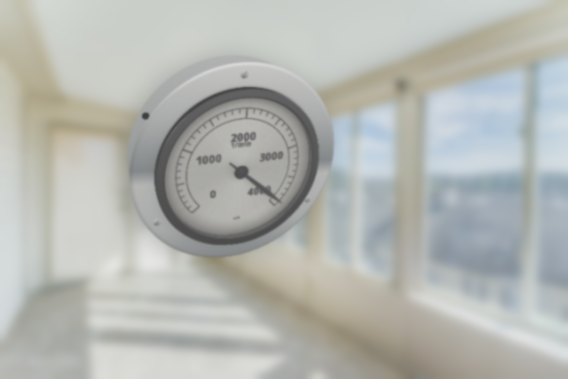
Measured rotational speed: 3900,rpm
